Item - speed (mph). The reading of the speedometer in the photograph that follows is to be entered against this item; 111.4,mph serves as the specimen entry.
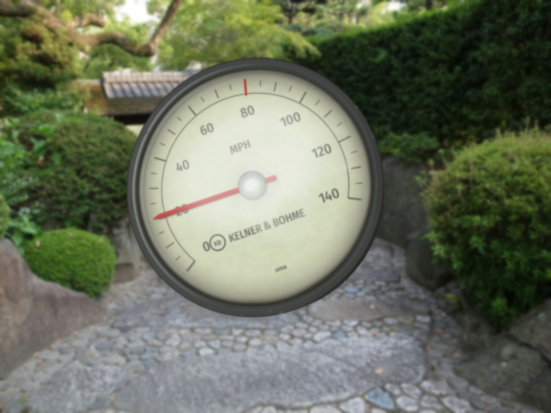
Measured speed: 20,mph
